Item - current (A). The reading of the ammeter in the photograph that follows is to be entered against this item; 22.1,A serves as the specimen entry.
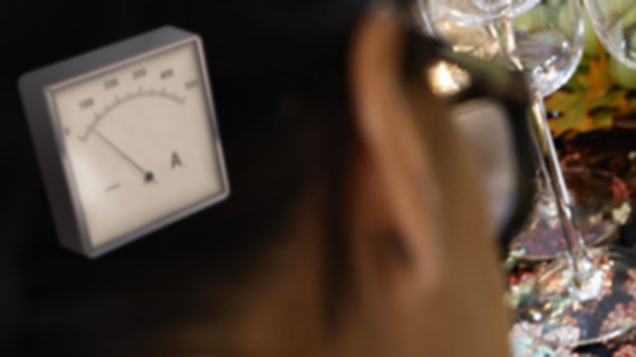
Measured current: 50,A
